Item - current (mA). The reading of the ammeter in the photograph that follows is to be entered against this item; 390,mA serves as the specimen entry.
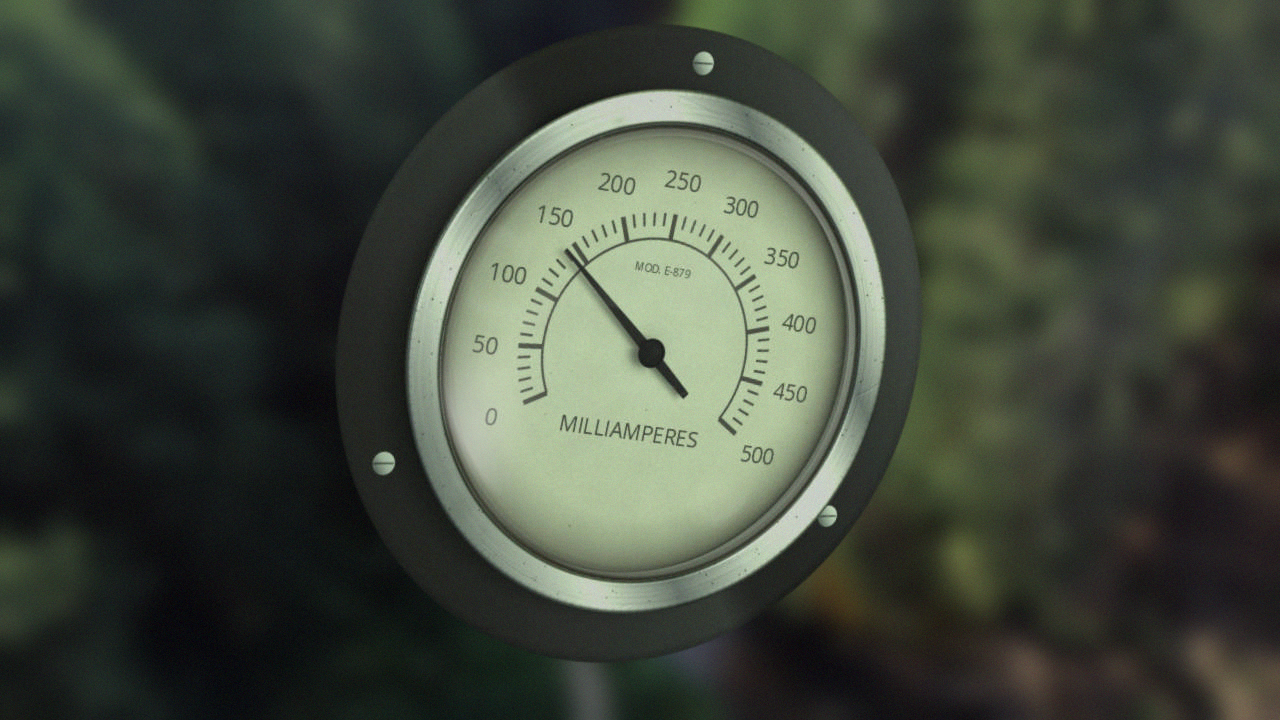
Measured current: 140,mA
